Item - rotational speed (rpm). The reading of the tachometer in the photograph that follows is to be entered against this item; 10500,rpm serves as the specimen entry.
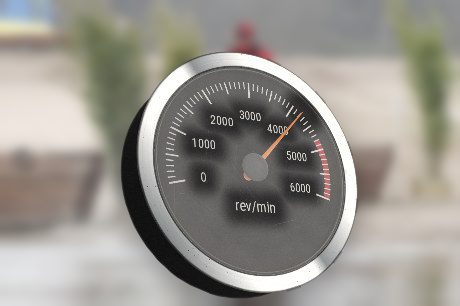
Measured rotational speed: 4200,rpm
